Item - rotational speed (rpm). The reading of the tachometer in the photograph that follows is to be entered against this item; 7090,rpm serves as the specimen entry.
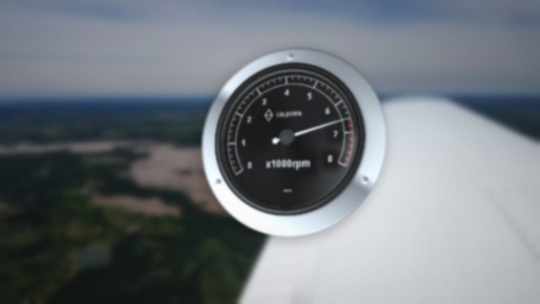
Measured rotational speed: 6600,rpm
